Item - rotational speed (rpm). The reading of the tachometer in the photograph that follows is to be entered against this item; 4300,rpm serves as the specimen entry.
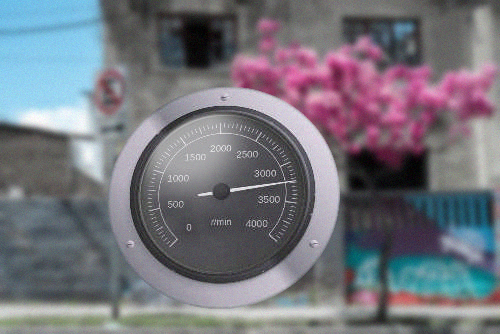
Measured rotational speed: 3250,rpm
